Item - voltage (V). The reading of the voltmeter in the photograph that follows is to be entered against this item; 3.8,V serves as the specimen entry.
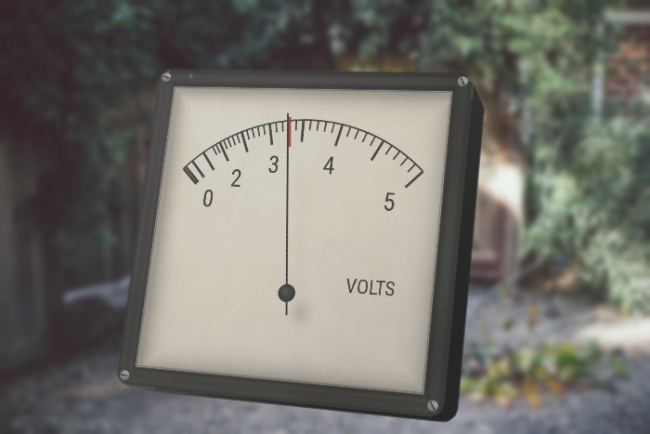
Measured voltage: 3.3,V
